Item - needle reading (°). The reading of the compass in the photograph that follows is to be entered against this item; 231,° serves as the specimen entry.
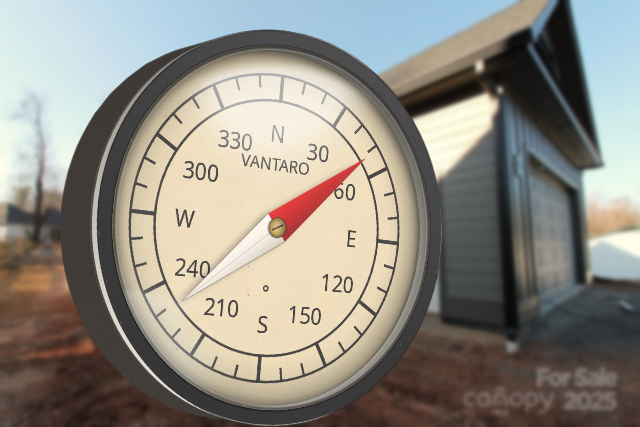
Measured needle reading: 50,°
